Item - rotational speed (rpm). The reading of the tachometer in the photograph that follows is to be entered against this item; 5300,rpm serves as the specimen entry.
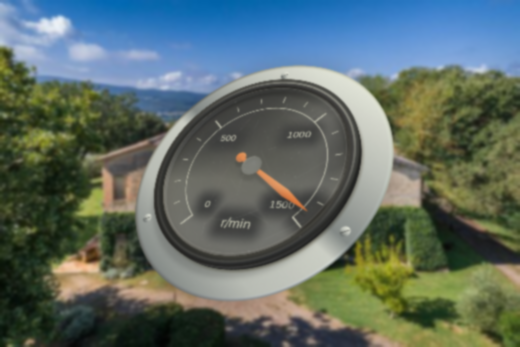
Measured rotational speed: 1450,rpm
